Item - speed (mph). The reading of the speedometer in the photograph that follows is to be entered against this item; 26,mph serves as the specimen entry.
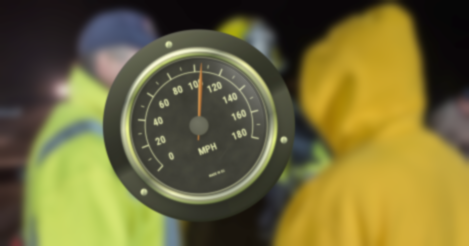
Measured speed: 105,mph
